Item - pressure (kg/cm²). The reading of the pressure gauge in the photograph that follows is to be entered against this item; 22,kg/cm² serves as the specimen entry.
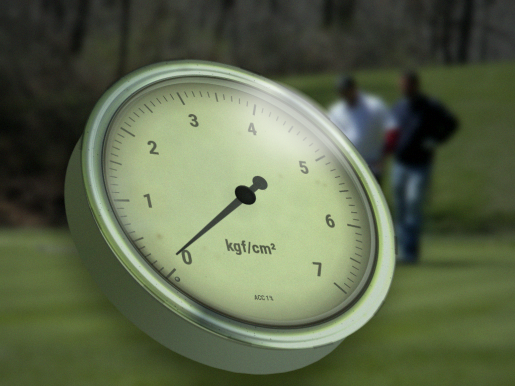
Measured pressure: 0.1,kg/cm²
